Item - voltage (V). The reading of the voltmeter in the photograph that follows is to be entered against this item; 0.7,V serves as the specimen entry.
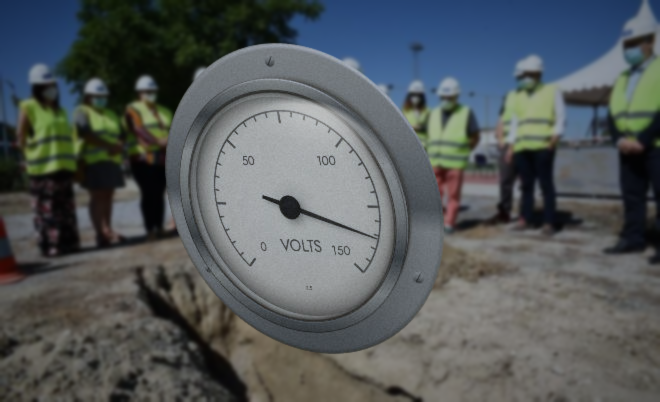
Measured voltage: 135,V
